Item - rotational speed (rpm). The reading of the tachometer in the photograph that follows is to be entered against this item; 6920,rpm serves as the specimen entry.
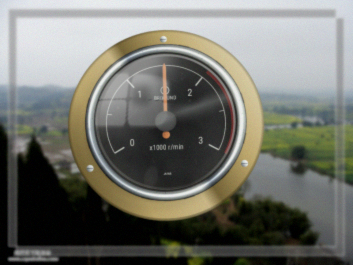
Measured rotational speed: 1500,rpm
